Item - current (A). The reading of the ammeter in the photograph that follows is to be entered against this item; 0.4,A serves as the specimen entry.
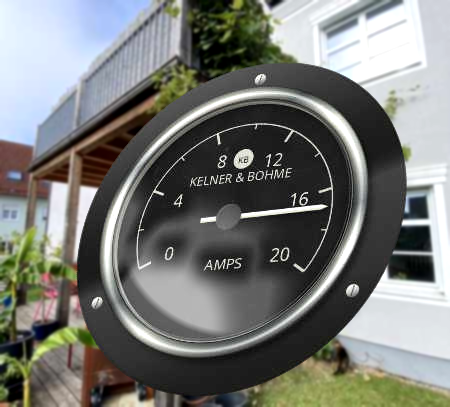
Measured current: 17,A
